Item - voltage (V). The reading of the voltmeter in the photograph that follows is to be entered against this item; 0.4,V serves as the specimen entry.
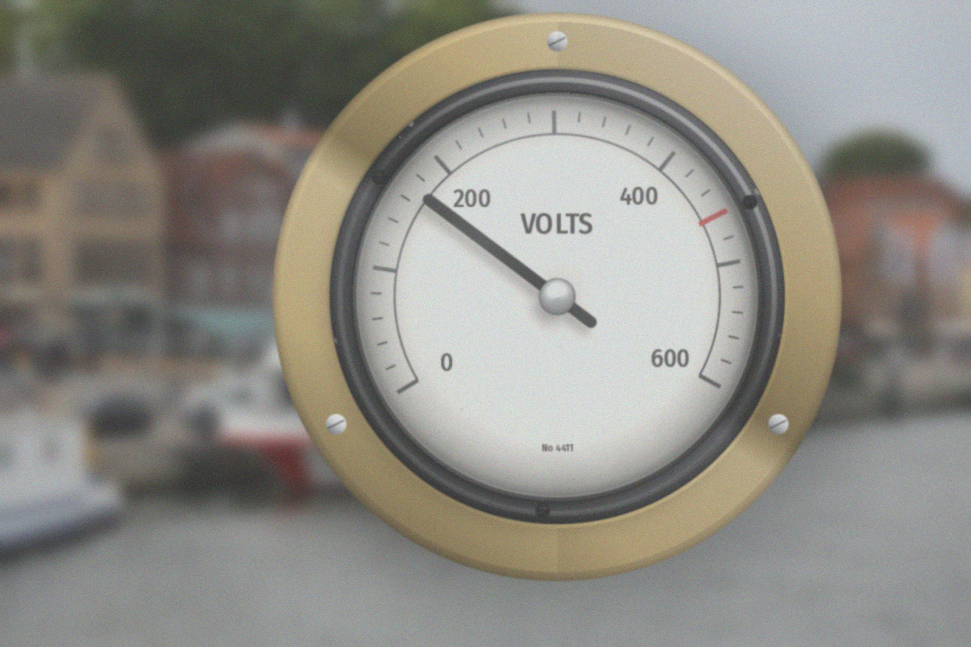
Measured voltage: 170,V
